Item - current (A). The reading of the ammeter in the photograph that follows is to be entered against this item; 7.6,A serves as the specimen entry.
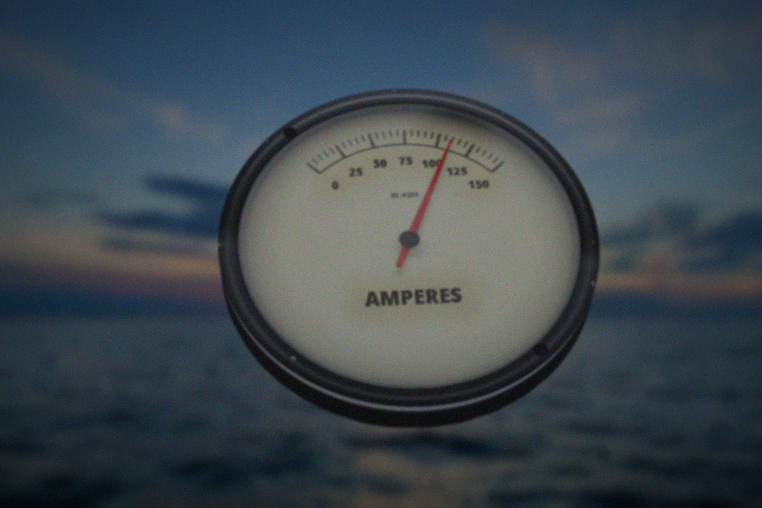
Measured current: 110,A
